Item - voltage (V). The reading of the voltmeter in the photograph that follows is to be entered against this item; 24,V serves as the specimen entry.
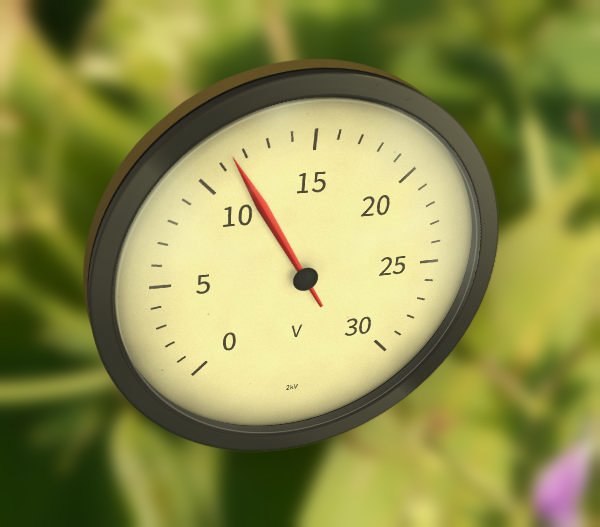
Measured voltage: 11.5,V
